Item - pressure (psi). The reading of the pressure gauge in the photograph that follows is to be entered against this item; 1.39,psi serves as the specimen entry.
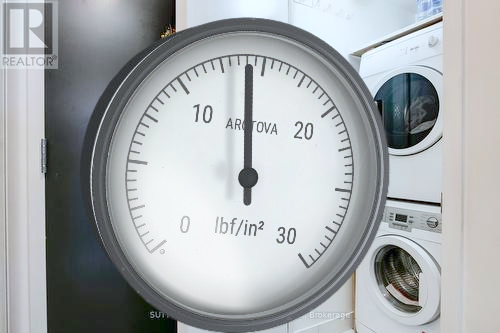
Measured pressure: 14,psi
